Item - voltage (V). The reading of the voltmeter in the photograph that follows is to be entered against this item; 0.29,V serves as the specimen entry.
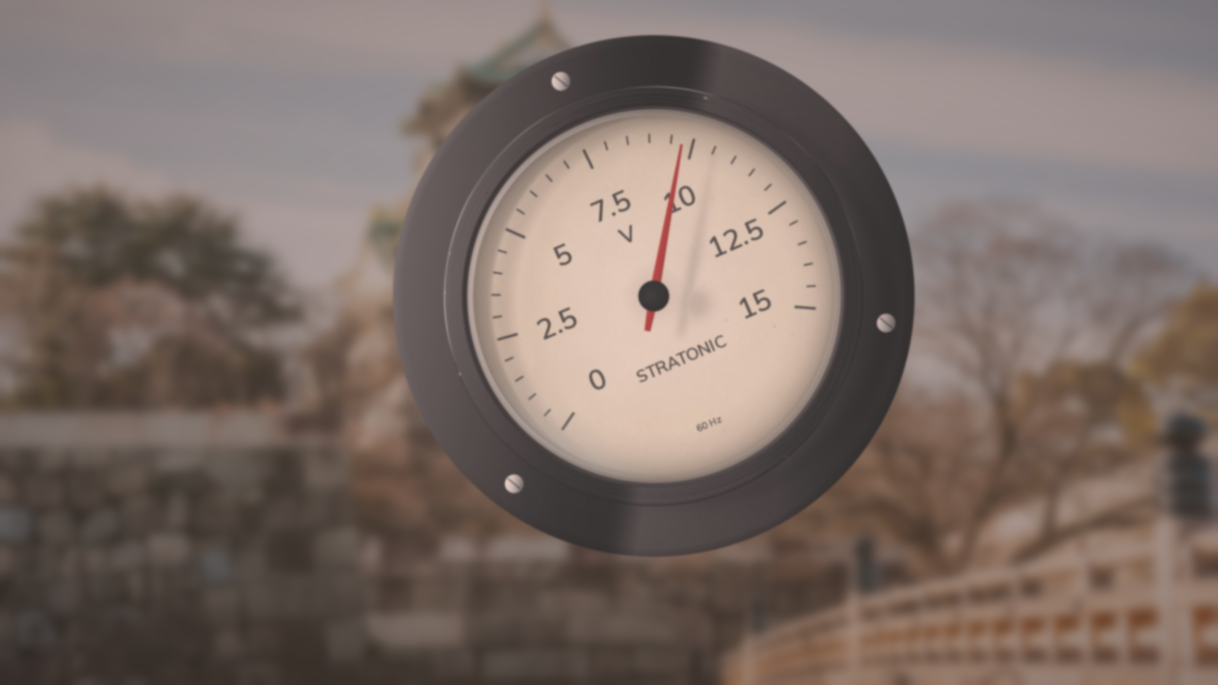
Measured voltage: 9.75,V
